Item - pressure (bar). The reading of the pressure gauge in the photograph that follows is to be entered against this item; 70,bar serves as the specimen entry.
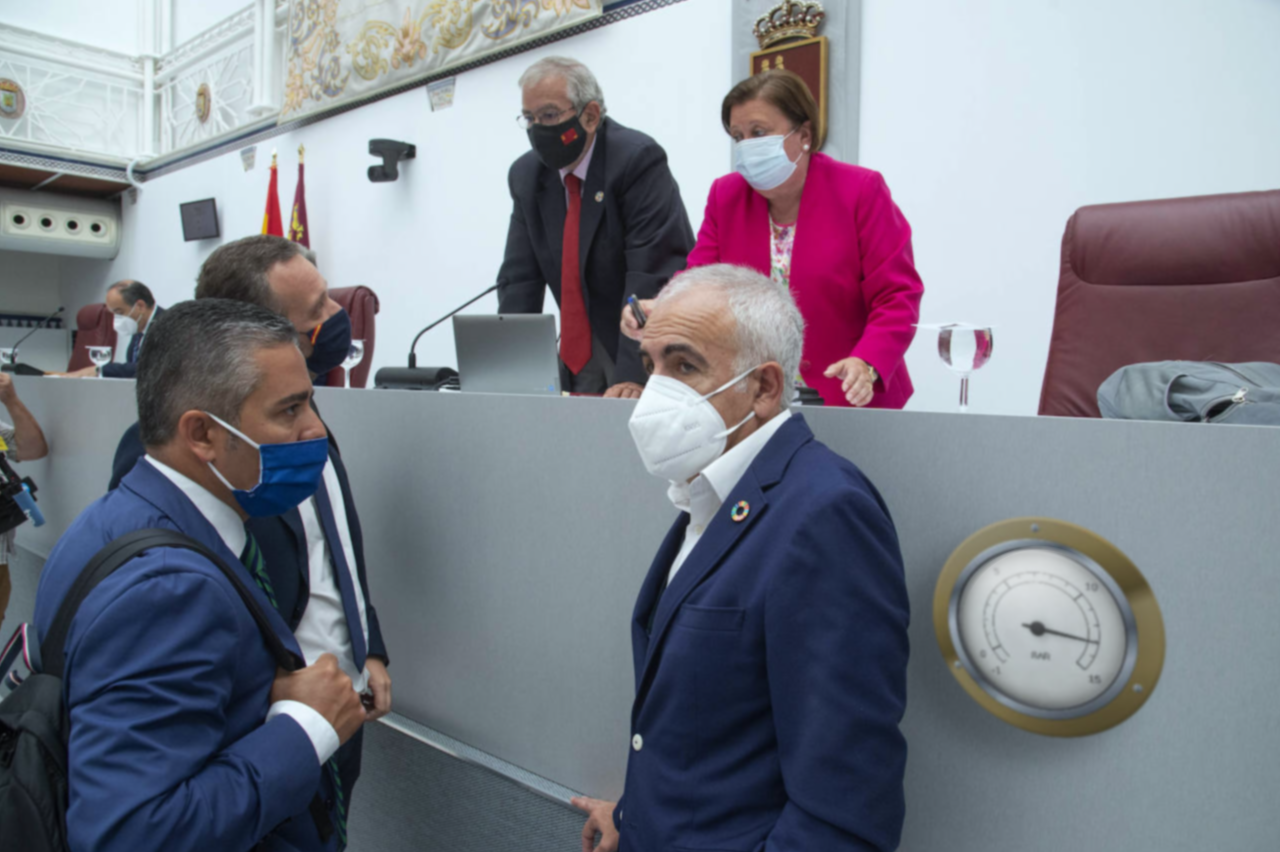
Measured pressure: 13,bar
